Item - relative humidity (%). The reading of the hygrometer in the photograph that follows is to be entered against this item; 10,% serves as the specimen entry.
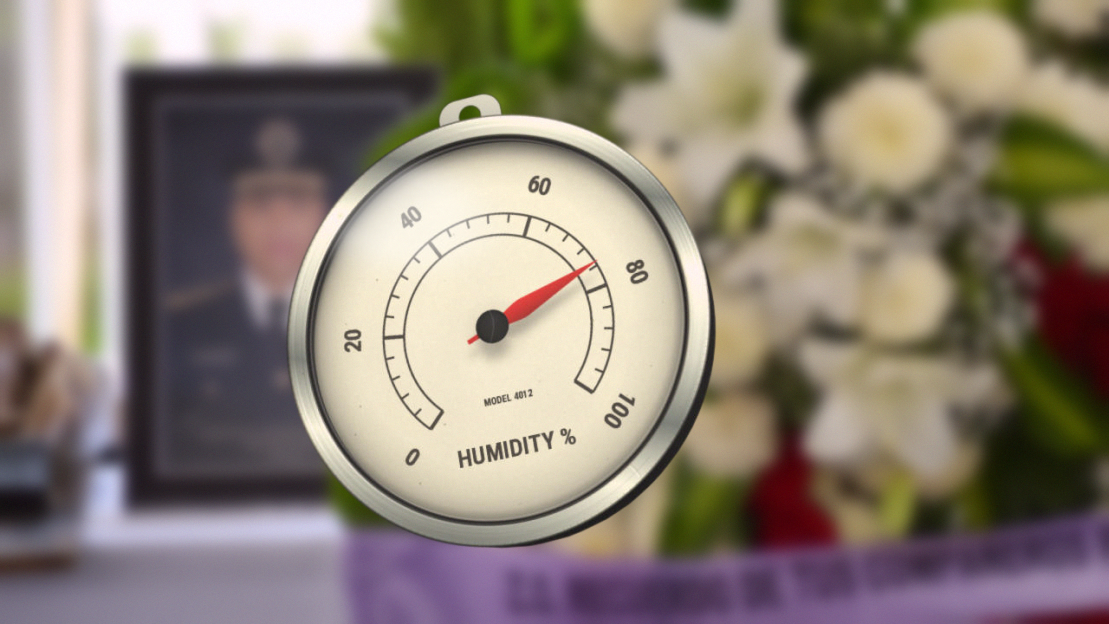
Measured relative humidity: 76,%
